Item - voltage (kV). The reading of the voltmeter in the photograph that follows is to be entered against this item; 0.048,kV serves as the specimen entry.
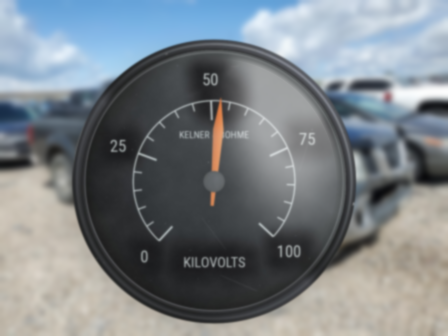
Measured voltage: 52.5,kV
